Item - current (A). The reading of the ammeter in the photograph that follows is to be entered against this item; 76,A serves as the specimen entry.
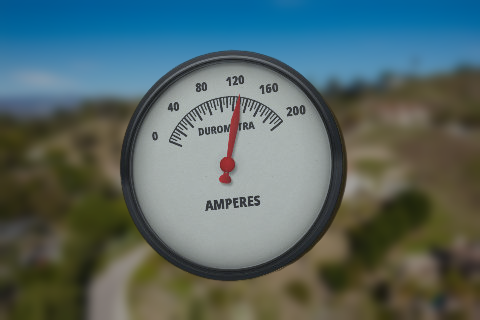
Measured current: 130,A
